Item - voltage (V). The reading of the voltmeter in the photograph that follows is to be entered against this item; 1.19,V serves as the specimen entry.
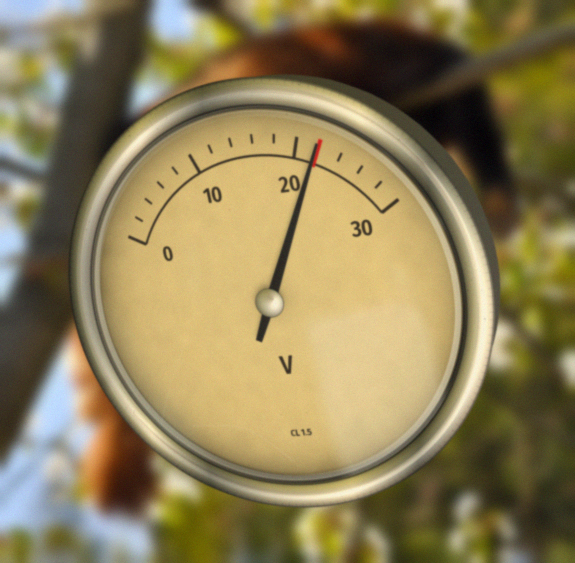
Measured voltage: 22,V
